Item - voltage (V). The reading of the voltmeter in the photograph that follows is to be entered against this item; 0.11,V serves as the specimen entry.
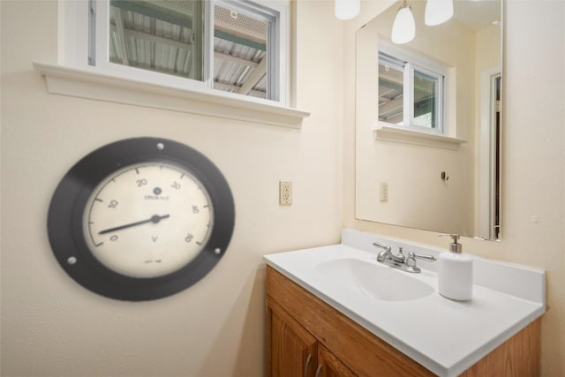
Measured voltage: 2.5,V
